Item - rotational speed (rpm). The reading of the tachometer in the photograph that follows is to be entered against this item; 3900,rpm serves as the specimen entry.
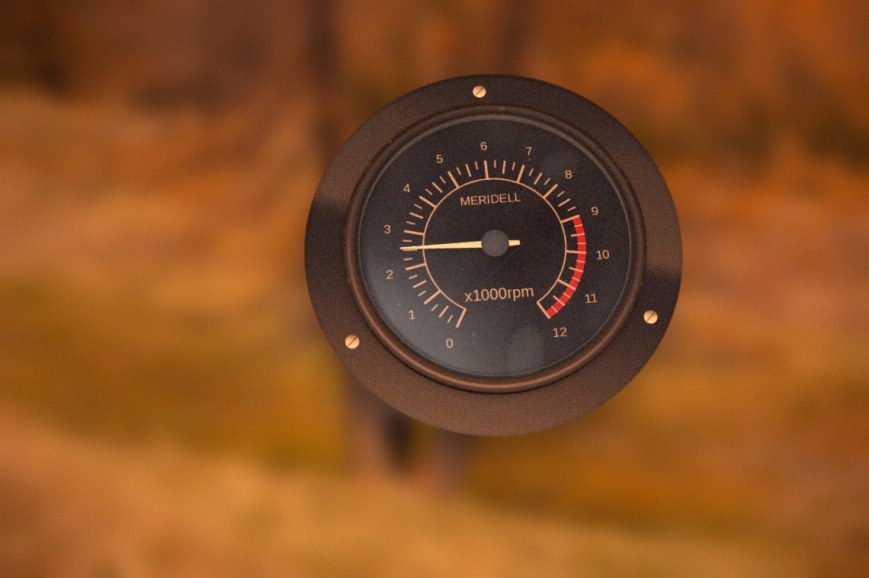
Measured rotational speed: 2500,rpm
